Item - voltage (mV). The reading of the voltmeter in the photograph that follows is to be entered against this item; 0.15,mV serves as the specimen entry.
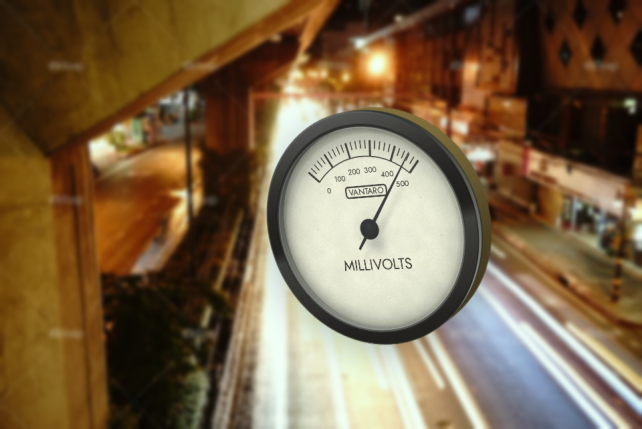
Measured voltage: 460,mV
